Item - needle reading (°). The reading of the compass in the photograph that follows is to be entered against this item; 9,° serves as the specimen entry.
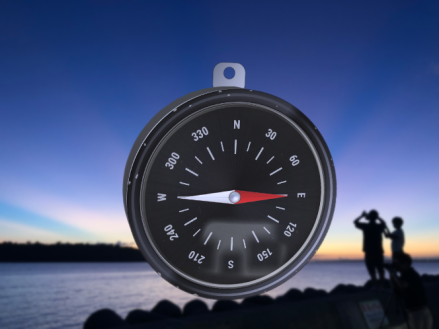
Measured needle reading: 90,°
